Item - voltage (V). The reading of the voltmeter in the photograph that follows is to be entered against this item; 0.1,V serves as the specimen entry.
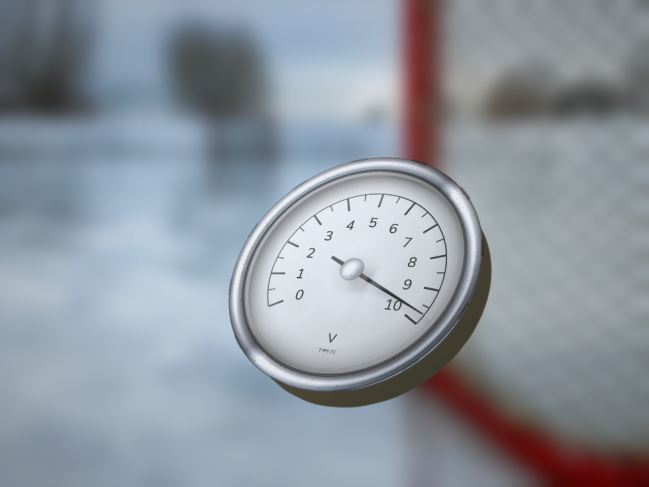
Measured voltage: 9.75,V
